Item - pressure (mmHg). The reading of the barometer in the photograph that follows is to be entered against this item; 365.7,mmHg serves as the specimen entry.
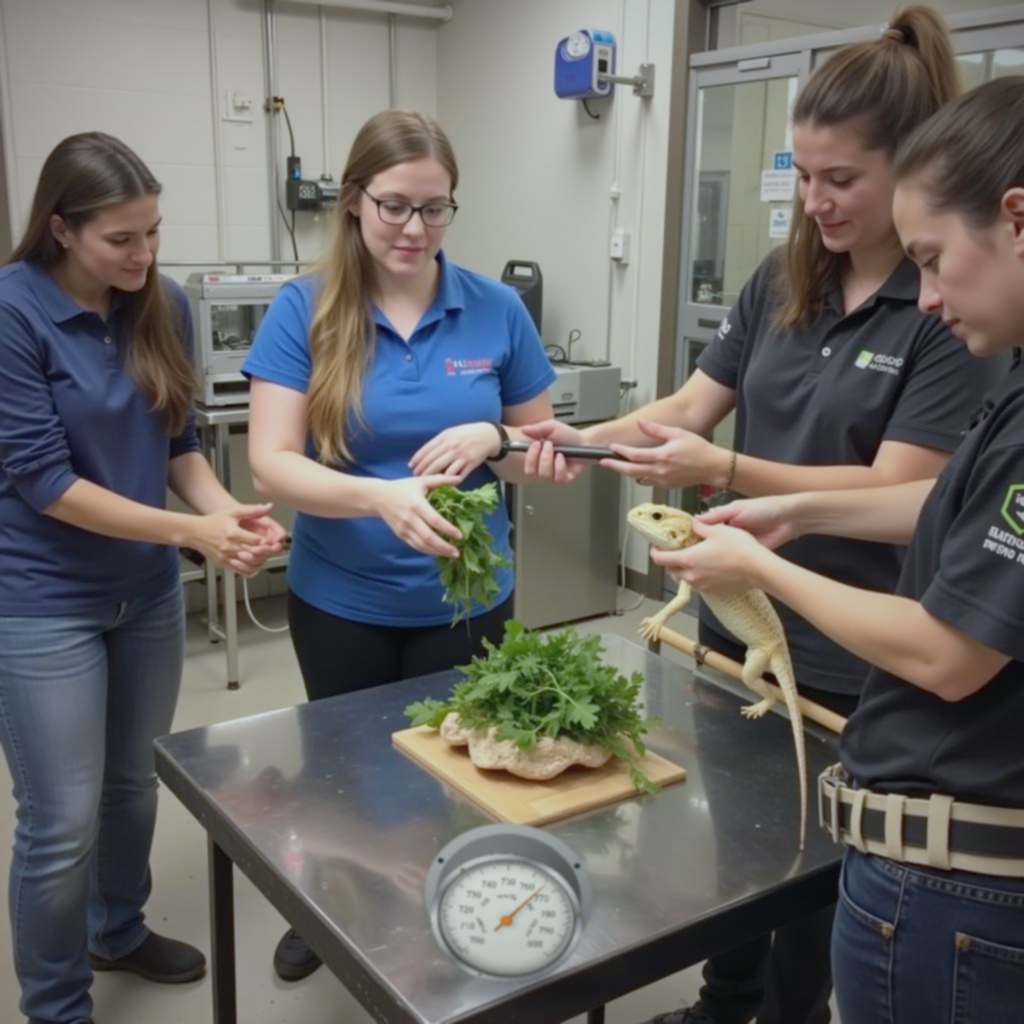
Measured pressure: 765,mmHg
